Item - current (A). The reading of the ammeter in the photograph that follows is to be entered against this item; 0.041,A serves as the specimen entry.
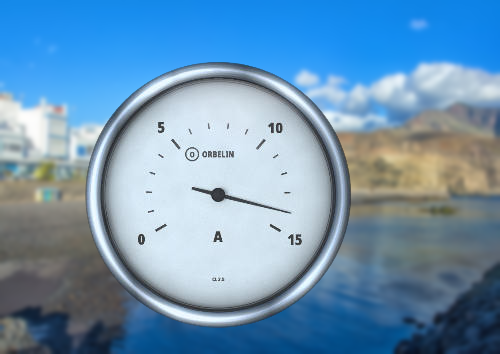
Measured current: 14,A
